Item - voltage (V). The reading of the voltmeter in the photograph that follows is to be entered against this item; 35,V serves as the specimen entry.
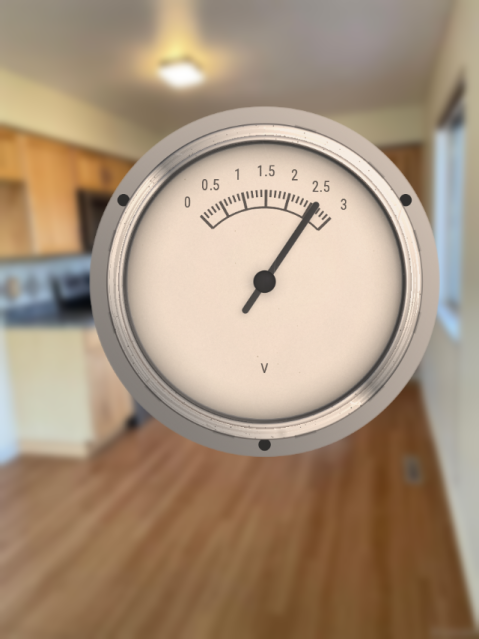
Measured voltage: 2.6,V
